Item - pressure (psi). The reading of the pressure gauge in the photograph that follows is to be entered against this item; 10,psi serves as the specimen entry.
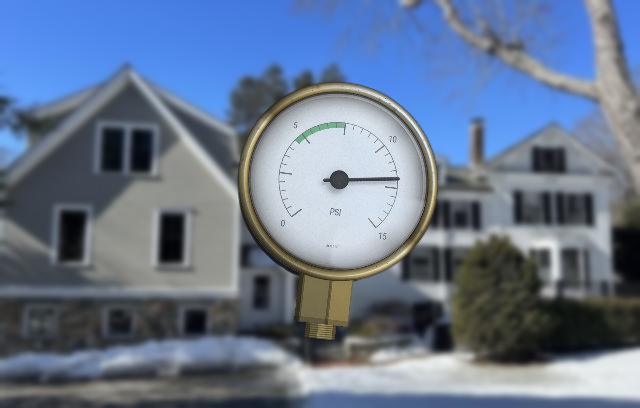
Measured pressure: 12,psi
